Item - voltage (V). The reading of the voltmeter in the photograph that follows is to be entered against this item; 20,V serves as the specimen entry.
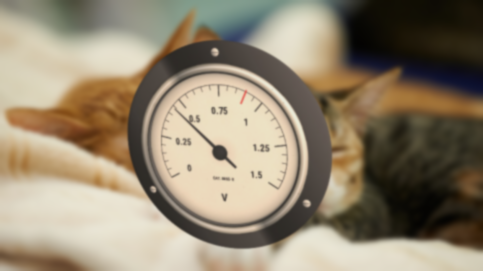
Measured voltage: 0.45,V
